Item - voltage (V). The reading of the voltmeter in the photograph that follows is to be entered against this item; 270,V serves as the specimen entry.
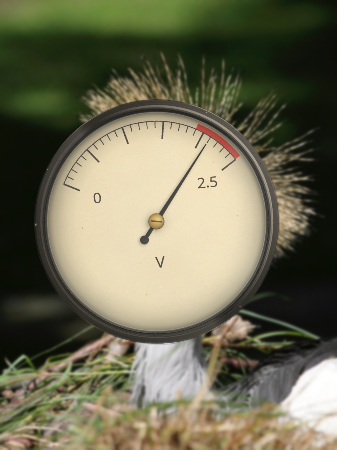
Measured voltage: 2.1,V
